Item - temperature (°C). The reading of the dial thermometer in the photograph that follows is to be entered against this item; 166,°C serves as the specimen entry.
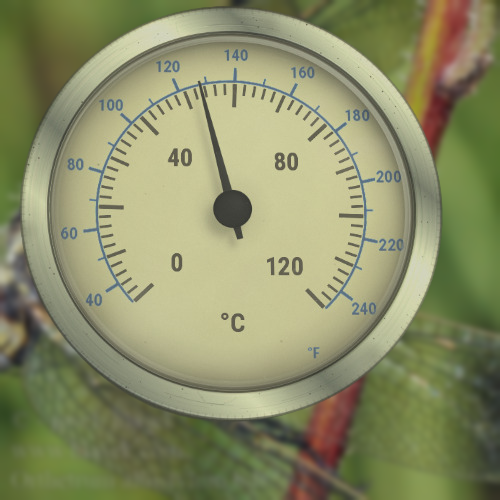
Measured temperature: 53,°C
